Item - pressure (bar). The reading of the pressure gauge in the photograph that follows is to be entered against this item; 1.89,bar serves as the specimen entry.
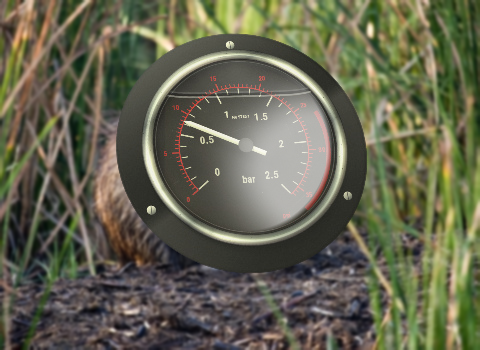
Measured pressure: 0.6,bar
